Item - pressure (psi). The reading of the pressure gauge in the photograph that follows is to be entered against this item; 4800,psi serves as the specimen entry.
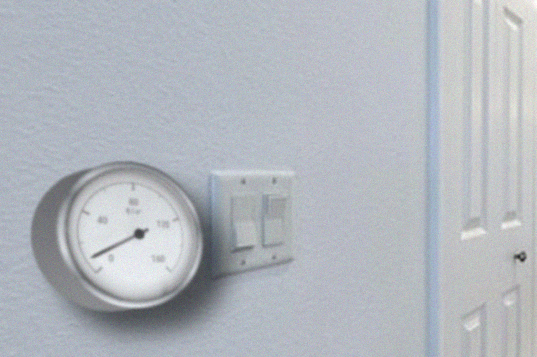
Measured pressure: 10,psi
